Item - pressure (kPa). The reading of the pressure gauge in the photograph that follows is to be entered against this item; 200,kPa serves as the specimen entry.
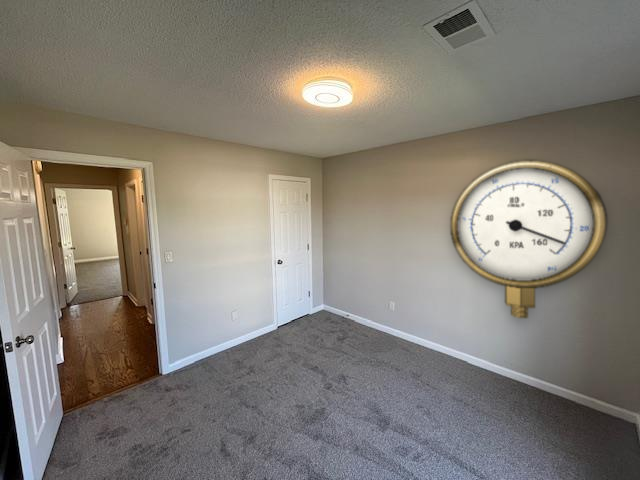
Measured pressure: 150,kPa
